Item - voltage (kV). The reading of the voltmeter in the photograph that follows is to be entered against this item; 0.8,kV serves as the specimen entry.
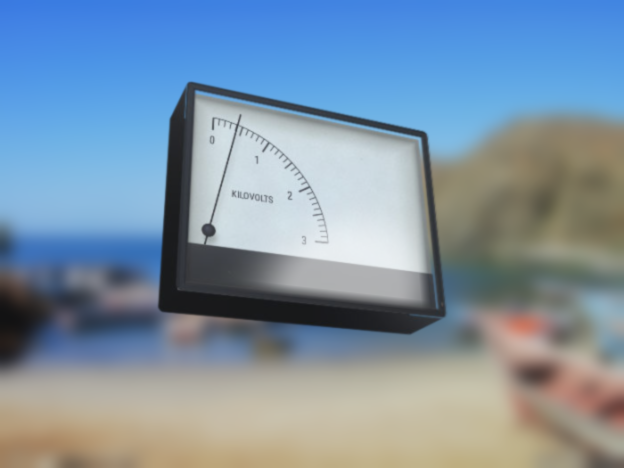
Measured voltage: 0.4,kV
